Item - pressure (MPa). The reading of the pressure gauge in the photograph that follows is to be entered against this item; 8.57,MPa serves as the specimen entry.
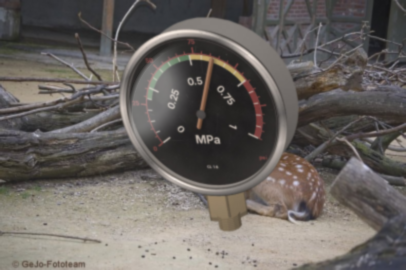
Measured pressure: 0.6,MPa
